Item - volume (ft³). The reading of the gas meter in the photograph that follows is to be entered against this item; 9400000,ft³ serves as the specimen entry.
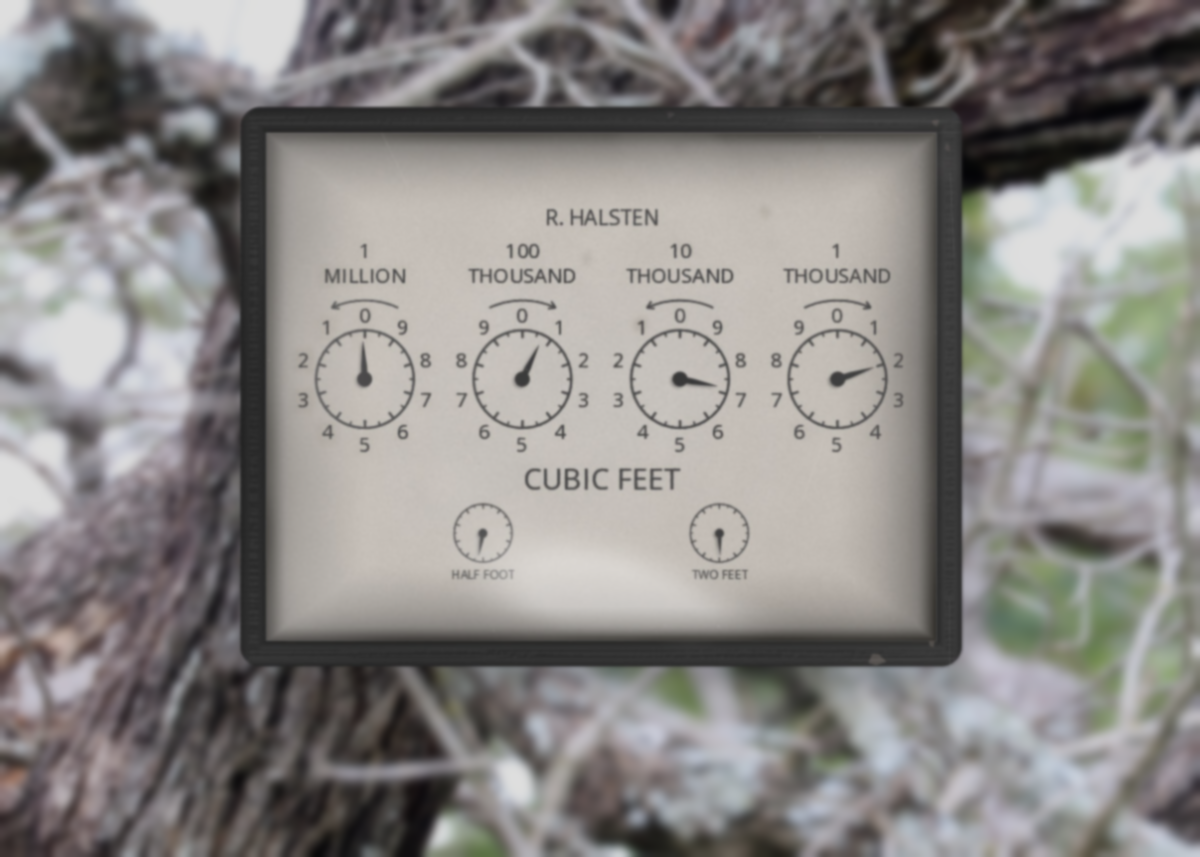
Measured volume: 7200,ft³
